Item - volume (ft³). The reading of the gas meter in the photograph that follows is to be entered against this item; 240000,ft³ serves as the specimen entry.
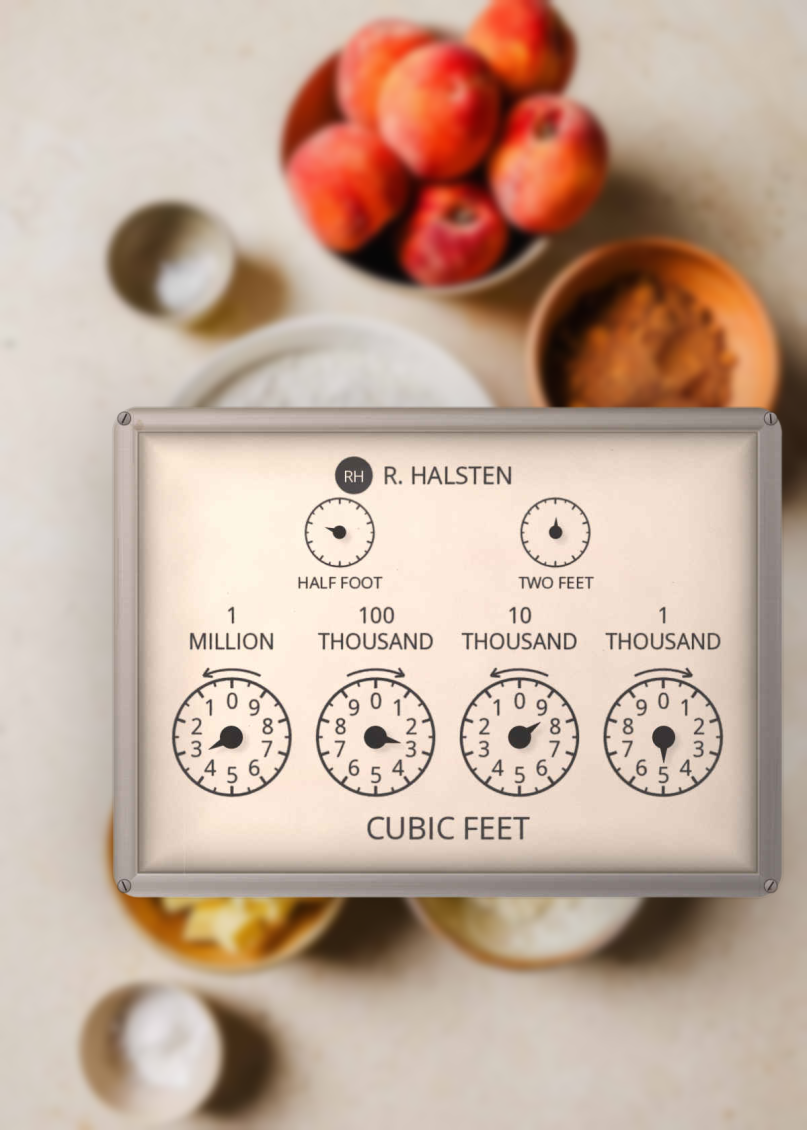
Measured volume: 328500,ft³
